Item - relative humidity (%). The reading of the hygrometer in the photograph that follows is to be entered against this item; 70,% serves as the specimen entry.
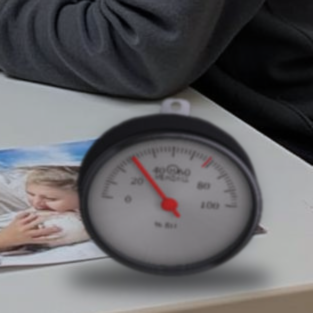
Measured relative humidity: 30,%
